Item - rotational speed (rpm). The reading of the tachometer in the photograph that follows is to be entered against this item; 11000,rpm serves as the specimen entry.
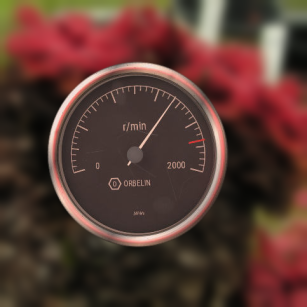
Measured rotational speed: 1350,rpm
